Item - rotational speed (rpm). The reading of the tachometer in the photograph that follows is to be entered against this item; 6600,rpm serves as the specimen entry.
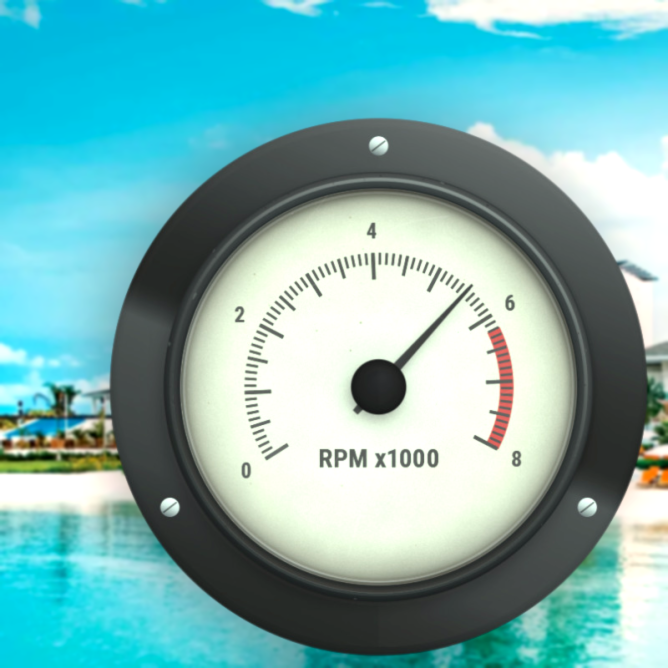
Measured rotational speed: 5500,rpm
